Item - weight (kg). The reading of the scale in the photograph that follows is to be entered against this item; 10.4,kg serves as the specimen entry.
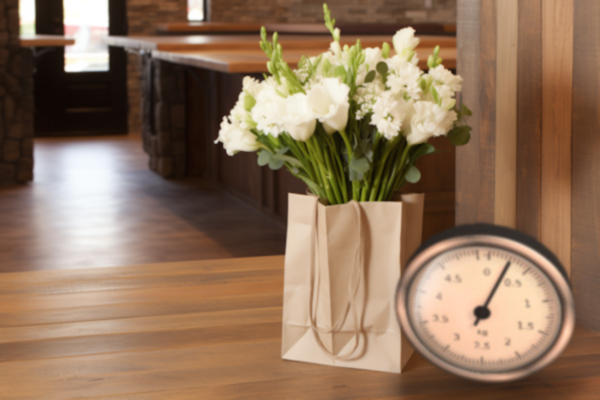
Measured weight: 0.25,kg
